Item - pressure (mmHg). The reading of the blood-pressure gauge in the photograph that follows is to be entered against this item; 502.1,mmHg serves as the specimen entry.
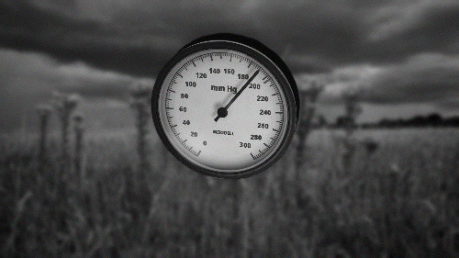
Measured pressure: 190,mmHg
